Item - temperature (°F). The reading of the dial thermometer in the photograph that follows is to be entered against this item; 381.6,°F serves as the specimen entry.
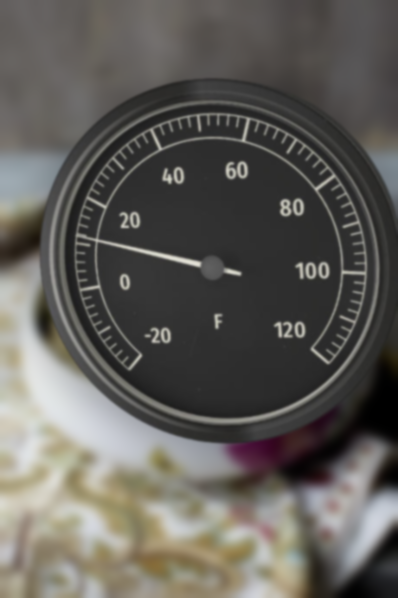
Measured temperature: 12,°F
